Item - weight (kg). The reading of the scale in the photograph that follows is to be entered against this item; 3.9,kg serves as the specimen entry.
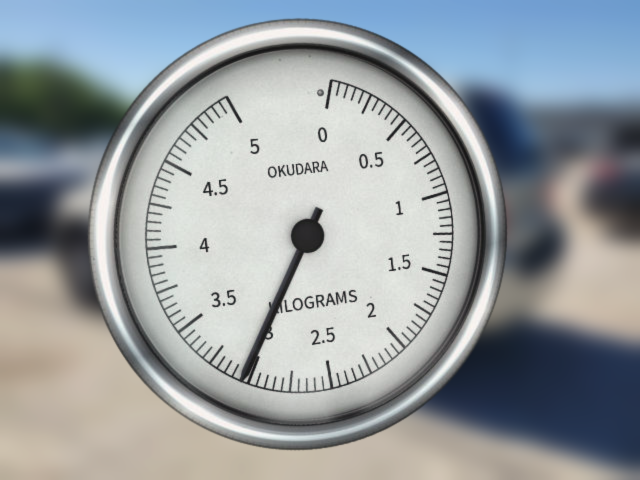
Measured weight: 3.05,kg
